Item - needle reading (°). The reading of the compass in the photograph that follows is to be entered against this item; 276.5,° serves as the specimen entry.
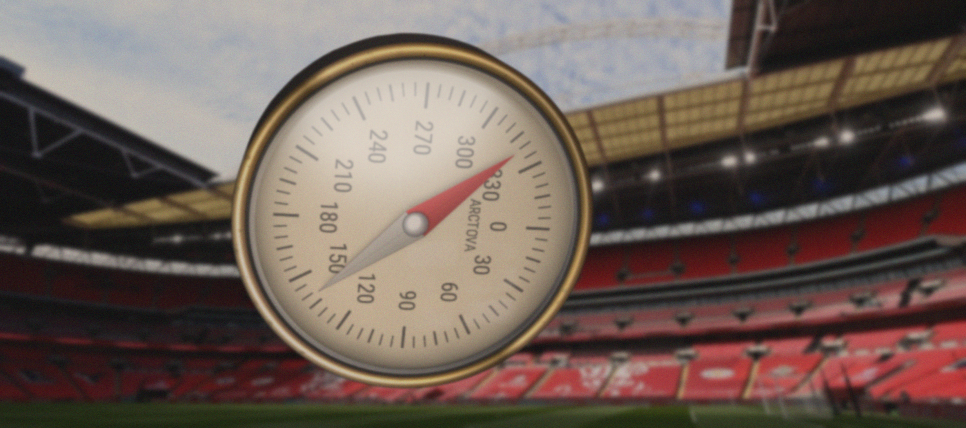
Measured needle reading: 320,°
